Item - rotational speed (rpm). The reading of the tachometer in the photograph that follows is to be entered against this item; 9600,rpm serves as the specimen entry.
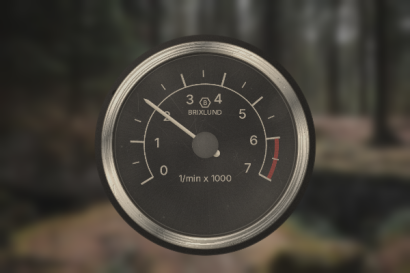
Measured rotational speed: 2000,rpm
